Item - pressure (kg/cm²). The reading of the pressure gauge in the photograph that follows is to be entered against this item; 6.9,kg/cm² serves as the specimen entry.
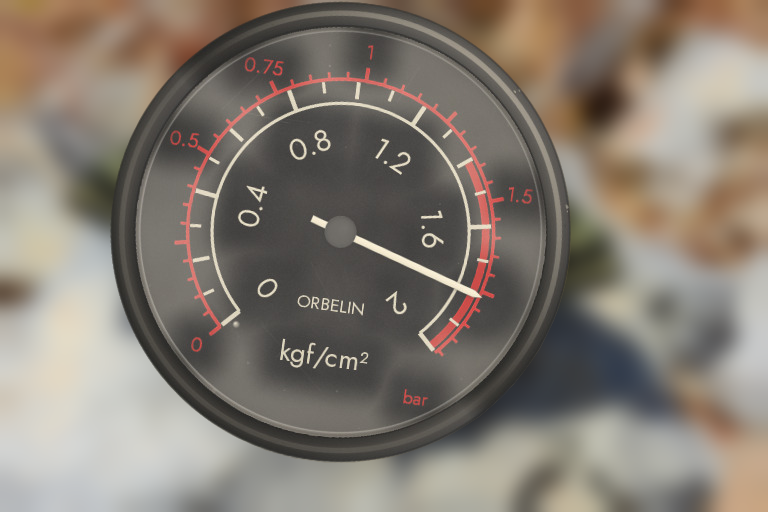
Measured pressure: 1.8,kg/cm²
